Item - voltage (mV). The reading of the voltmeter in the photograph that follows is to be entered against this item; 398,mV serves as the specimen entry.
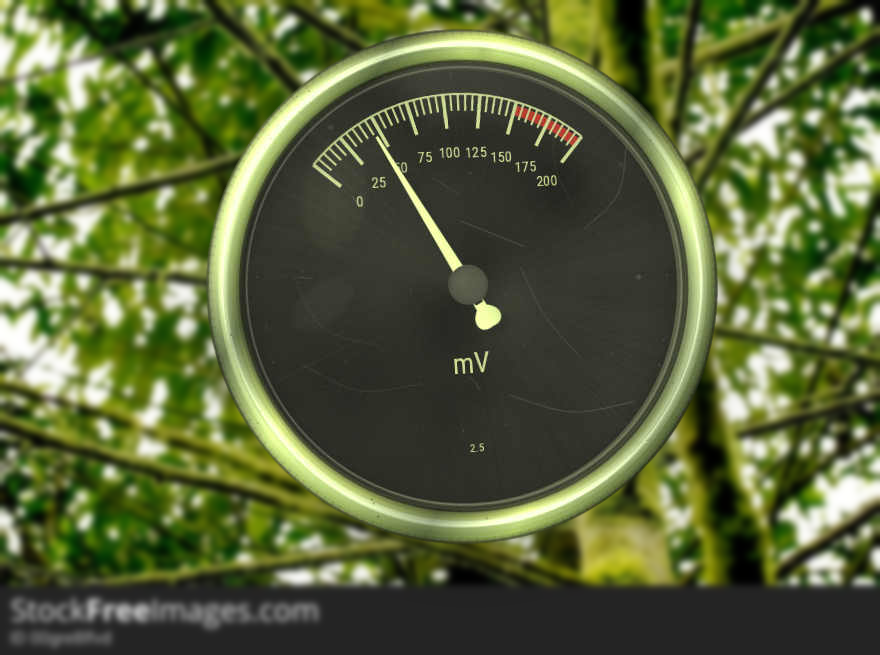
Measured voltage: 45,mV
